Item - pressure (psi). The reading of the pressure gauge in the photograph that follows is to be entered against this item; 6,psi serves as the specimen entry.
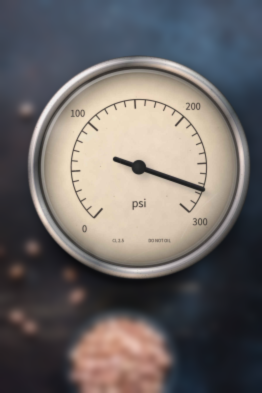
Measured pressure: 275,psi
